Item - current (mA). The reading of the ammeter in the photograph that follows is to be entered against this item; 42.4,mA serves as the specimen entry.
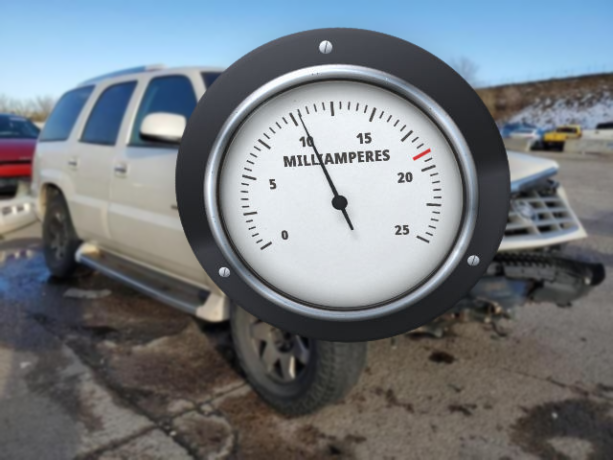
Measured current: 10.5,mA
